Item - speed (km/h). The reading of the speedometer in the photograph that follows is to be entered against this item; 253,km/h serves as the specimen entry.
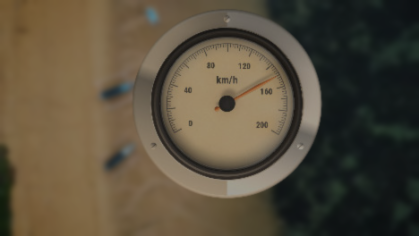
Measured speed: 150,km/h
